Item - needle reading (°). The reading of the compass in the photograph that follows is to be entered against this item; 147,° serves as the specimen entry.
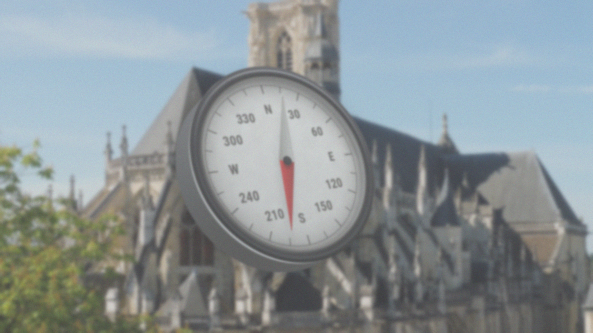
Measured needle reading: 195,°
